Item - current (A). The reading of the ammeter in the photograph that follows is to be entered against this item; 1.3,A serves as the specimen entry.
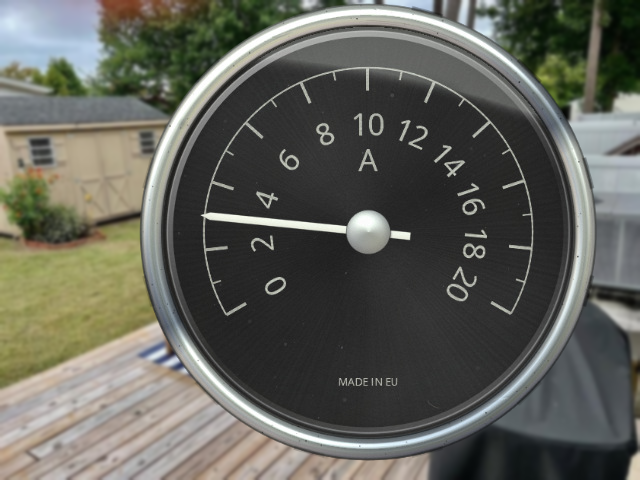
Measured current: 3,A
